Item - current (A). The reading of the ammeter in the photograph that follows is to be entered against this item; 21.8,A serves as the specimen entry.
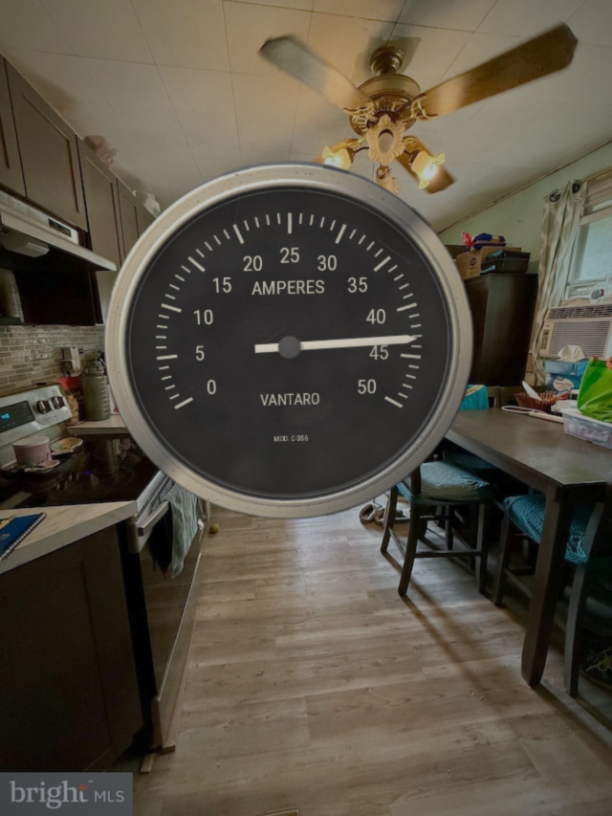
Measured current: 43,A
